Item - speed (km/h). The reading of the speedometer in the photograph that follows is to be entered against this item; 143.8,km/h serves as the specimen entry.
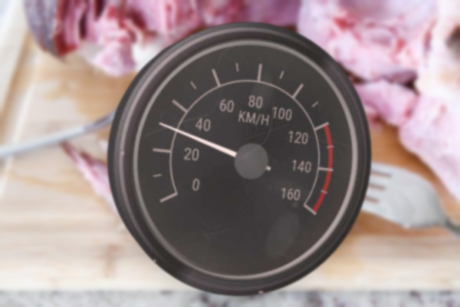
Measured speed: 30,km/h
